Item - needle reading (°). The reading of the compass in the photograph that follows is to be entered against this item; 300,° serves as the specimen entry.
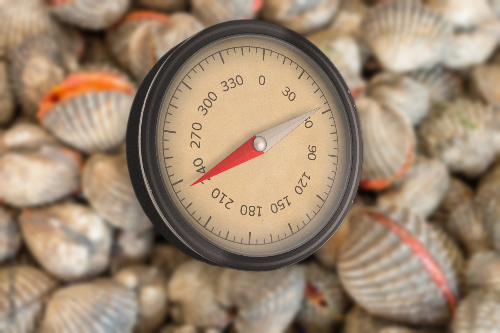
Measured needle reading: 235,°
